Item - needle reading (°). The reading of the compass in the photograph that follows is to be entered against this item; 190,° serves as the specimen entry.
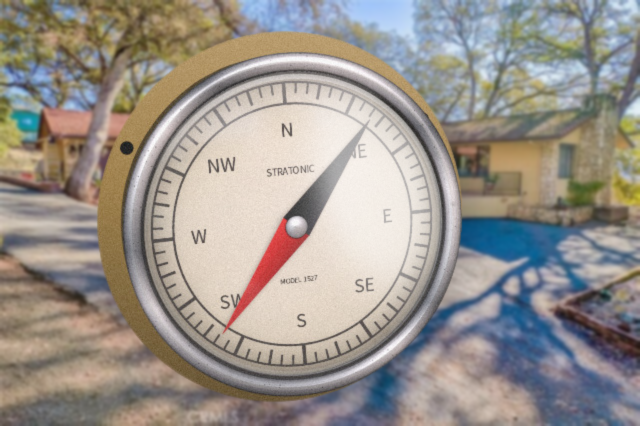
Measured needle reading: 220,°
